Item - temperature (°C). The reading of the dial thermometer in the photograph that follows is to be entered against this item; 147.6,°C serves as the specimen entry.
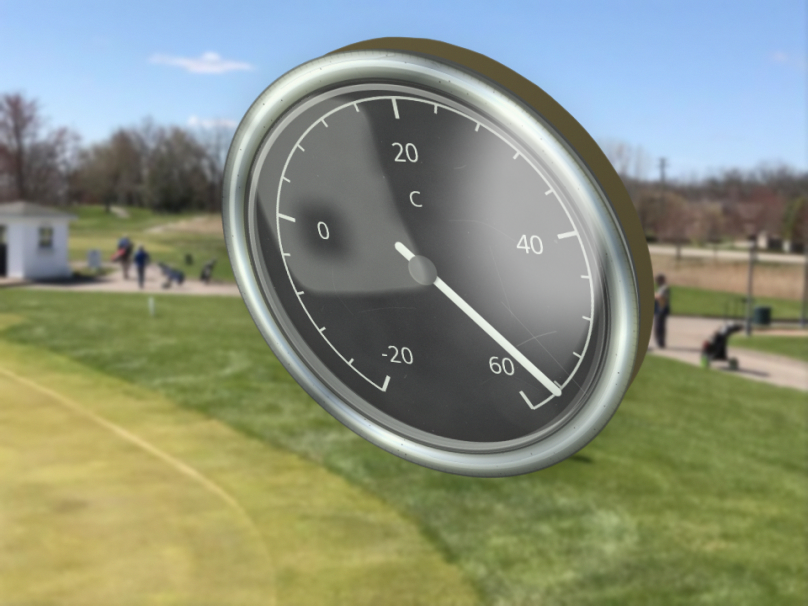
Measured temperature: 56,°C
